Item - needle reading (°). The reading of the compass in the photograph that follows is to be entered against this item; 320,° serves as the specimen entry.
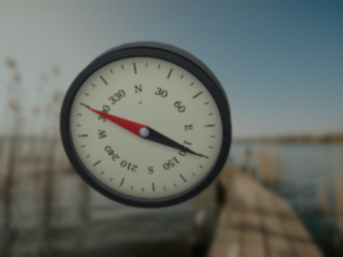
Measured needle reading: 300,°
